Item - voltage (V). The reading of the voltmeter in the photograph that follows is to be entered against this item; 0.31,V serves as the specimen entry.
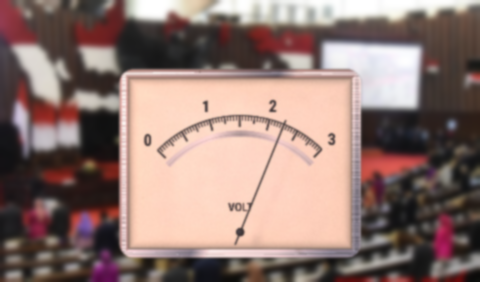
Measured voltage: 2.25,V
